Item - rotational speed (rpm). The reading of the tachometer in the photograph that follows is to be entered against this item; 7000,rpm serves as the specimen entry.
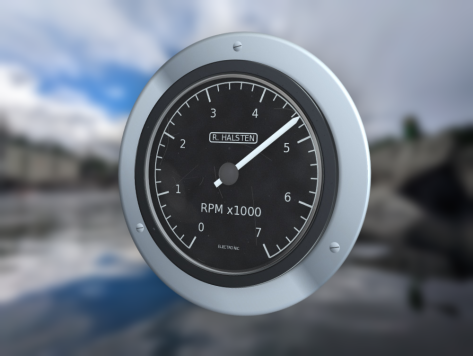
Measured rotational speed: 4700,rpm
